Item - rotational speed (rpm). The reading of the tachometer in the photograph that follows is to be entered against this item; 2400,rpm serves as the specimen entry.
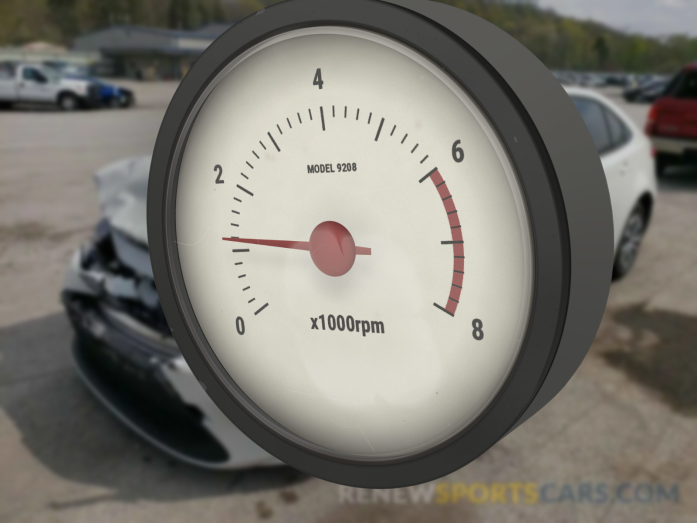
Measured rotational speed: 1200,rpm
